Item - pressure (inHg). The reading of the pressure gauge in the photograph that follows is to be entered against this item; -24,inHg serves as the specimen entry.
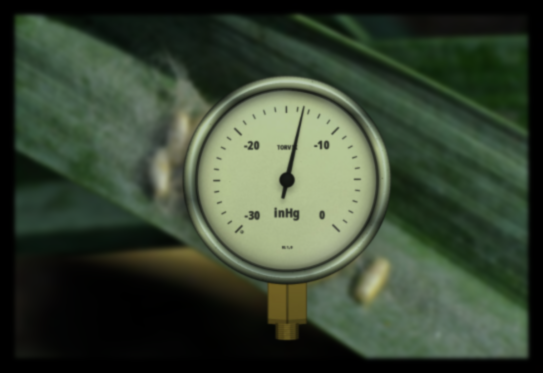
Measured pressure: -13.5,inHg
